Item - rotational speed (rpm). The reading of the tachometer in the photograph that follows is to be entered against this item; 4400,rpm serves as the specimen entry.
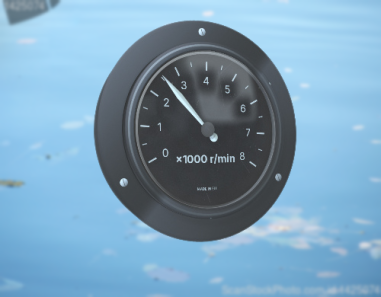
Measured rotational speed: 2500,rpm
